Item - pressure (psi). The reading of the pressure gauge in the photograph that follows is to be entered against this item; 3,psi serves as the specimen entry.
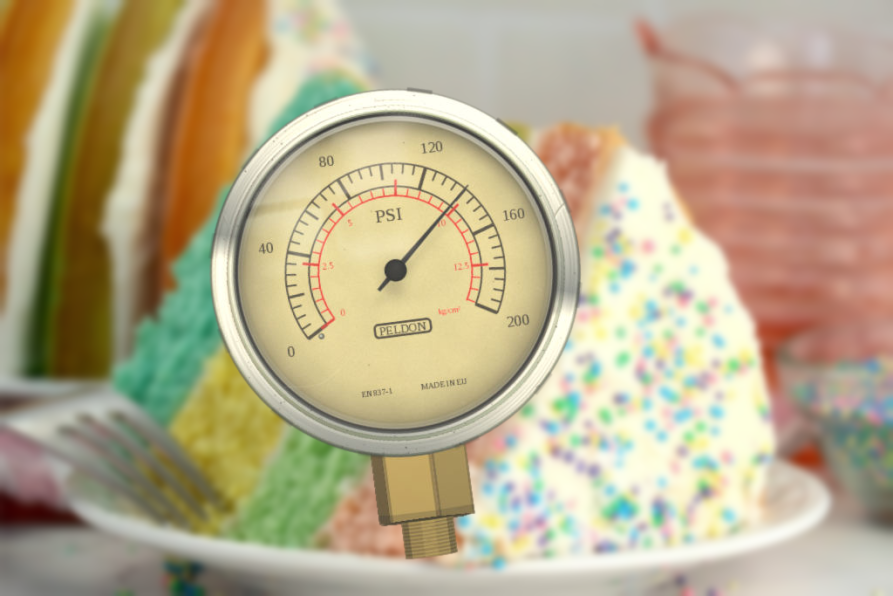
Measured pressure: 140,psi
